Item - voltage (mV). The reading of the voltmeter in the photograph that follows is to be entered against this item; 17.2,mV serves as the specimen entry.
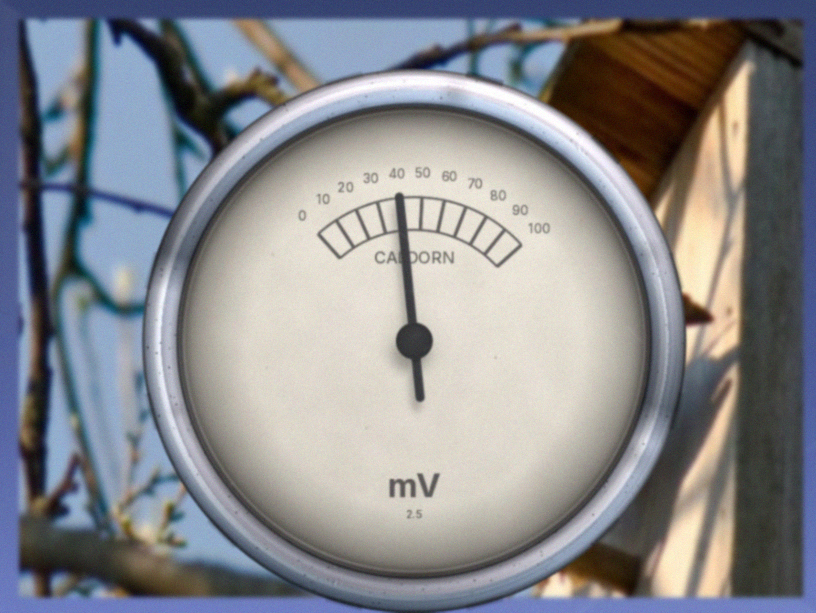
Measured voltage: 40,mV
